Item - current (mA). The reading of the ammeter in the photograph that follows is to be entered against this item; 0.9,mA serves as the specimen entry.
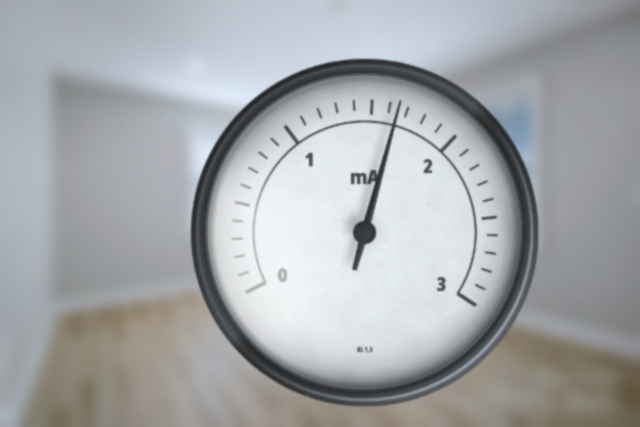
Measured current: 1.65,mA
